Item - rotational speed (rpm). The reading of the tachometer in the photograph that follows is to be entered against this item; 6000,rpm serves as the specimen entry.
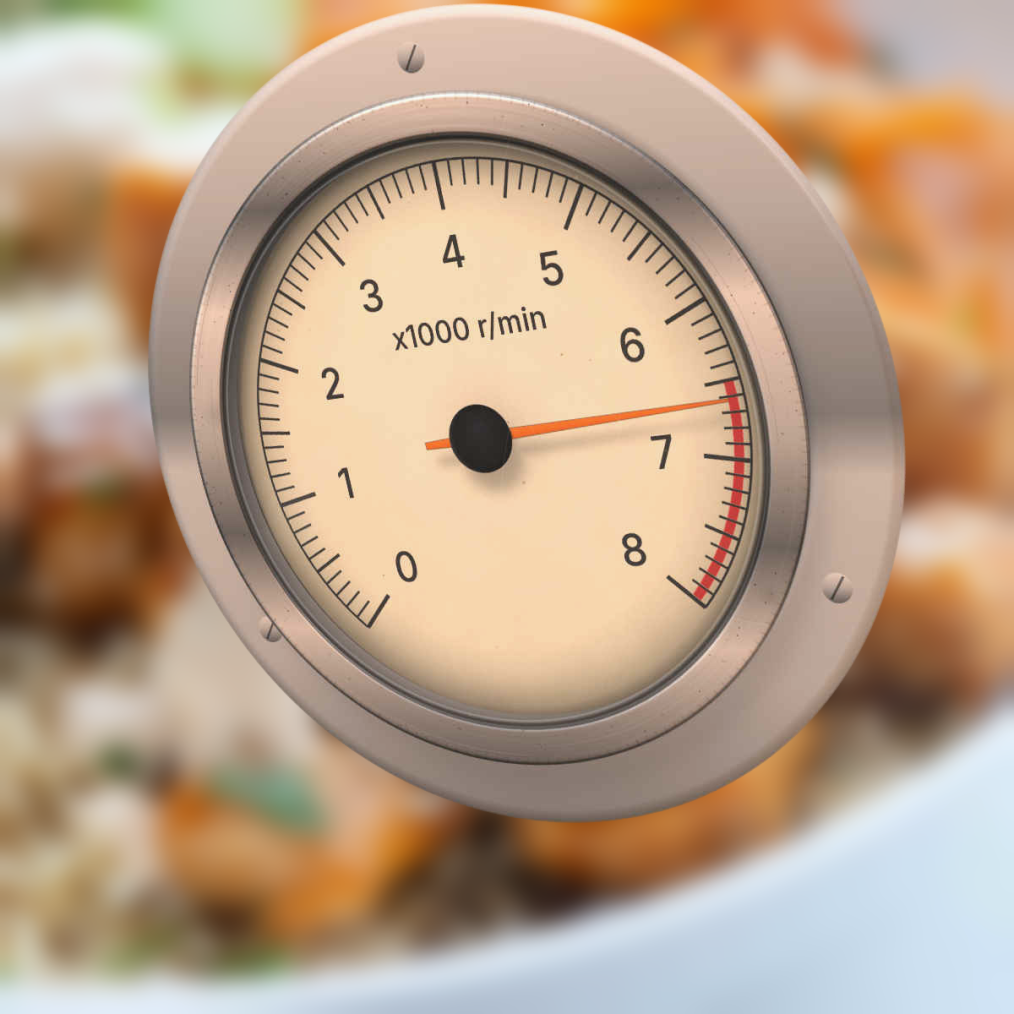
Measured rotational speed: 6600,rpm
